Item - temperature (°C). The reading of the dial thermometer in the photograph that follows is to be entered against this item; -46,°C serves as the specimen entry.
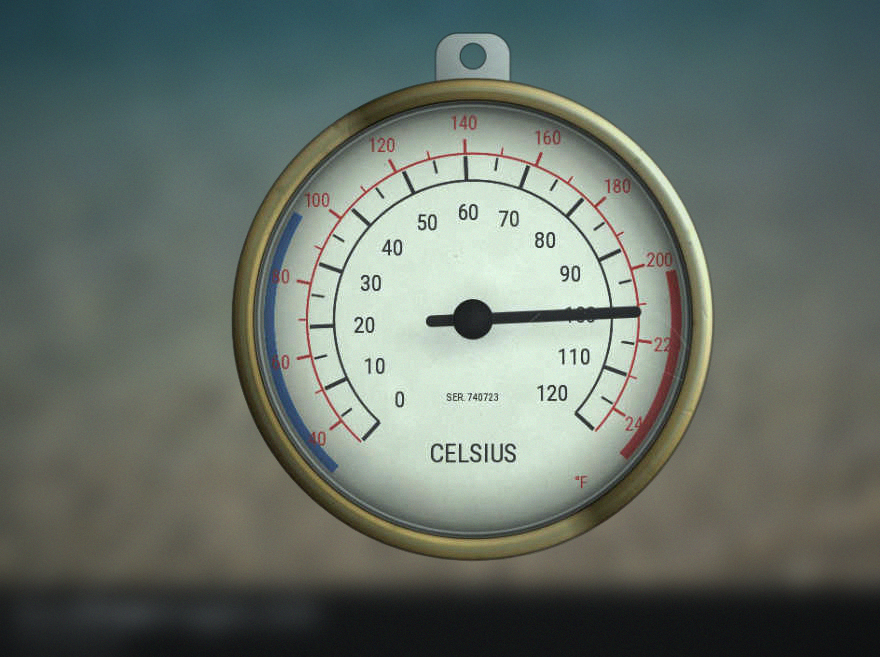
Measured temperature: 100,°C
